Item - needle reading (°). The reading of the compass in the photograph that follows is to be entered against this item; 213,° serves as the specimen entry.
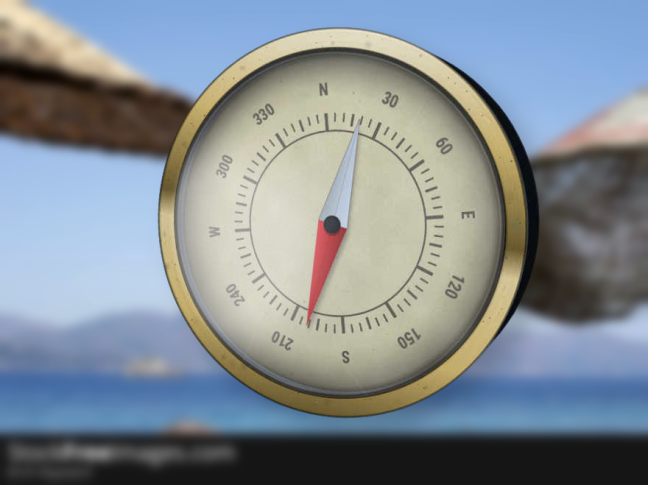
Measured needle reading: 200,°
